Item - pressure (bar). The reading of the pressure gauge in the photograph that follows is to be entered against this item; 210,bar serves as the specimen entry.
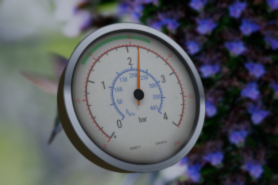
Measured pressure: 2.2,bar
